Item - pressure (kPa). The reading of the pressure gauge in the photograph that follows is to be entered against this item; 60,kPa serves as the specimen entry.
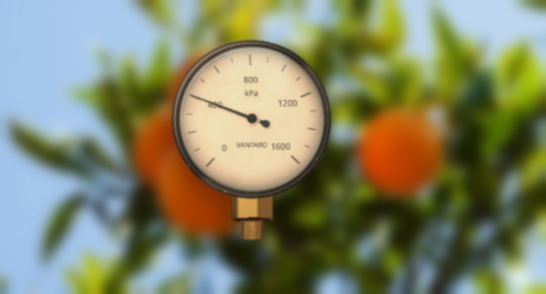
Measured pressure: 400,kPa
